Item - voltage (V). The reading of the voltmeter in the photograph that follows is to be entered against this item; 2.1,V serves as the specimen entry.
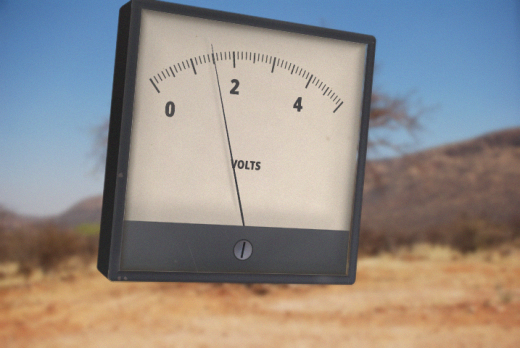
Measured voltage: 1.5,V
